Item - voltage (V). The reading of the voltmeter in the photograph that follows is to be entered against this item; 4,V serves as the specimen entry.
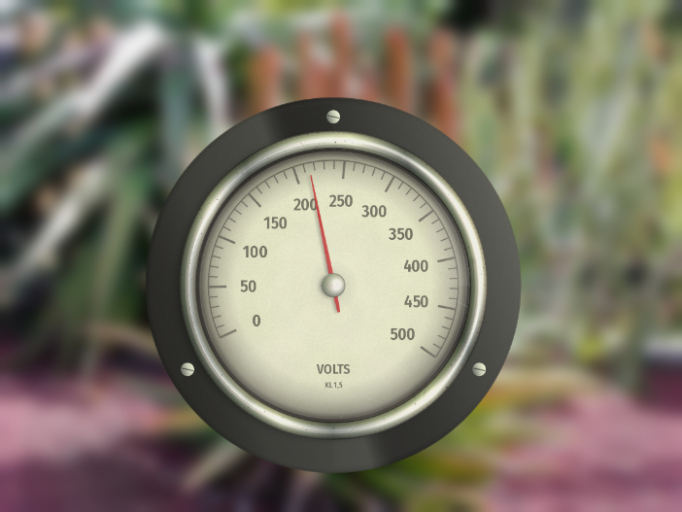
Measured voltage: 215,V
